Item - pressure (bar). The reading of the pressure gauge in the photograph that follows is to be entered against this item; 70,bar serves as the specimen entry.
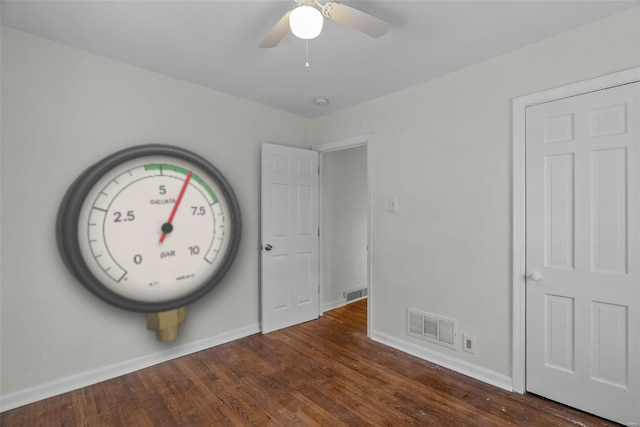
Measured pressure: 6,bar
